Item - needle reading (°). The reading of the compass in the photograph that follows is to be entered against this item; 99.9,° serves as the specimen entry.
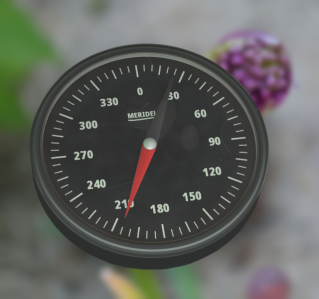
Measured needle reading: 205,°
